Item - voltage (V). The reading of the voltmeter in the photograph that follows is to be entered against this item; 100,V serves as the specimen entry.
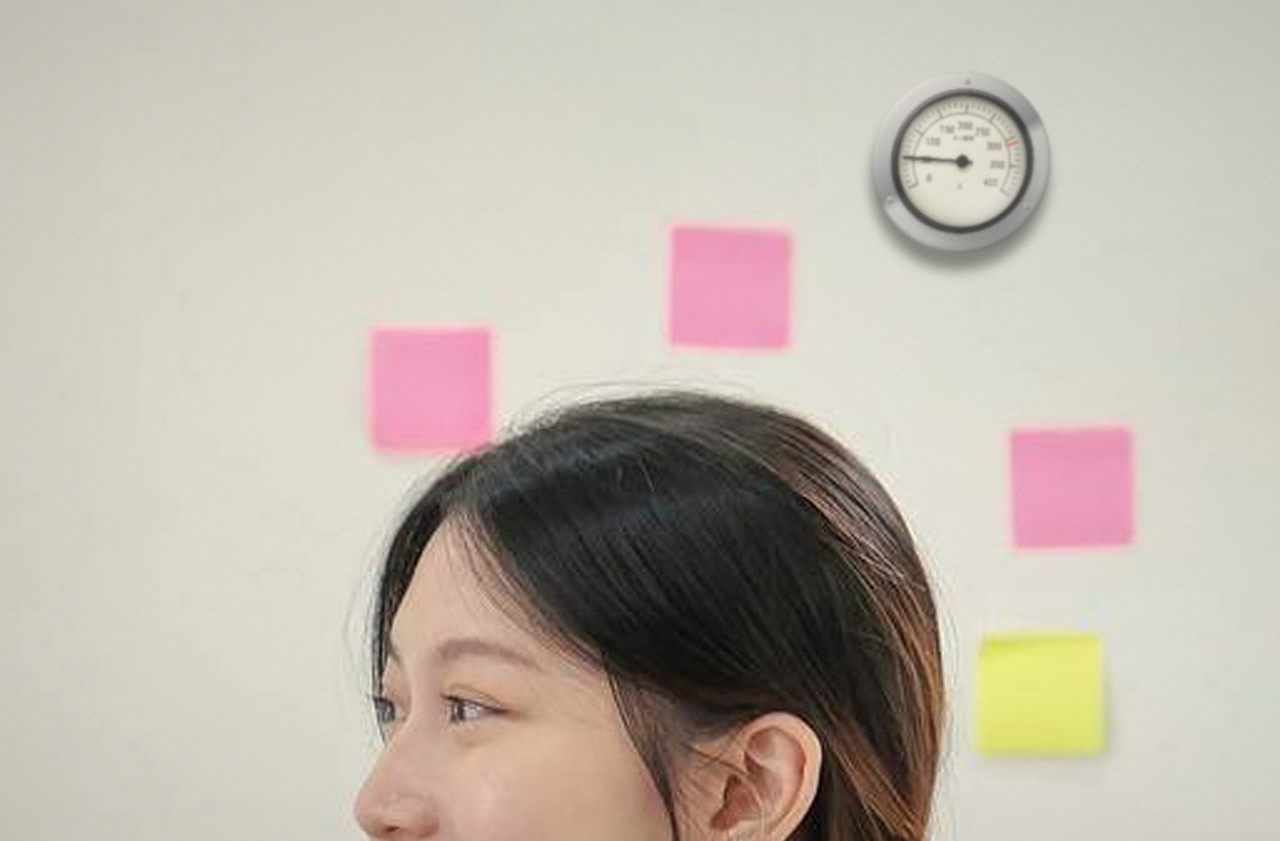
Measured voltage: 50,V
